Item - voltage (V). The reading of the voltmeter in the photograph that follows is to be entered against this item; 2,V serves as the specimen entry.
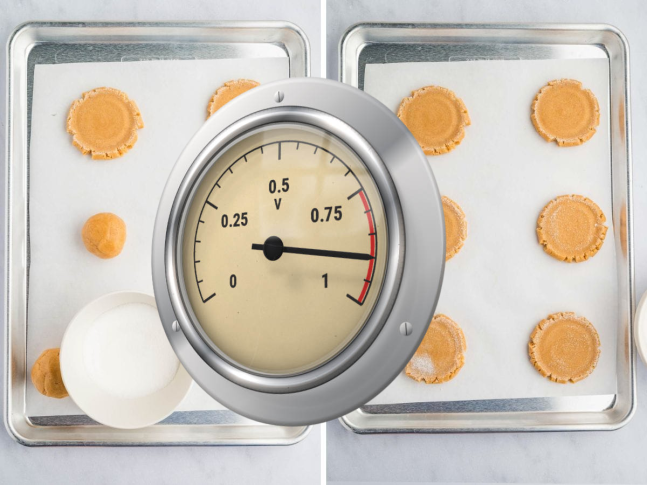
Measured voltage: 0.9,V
